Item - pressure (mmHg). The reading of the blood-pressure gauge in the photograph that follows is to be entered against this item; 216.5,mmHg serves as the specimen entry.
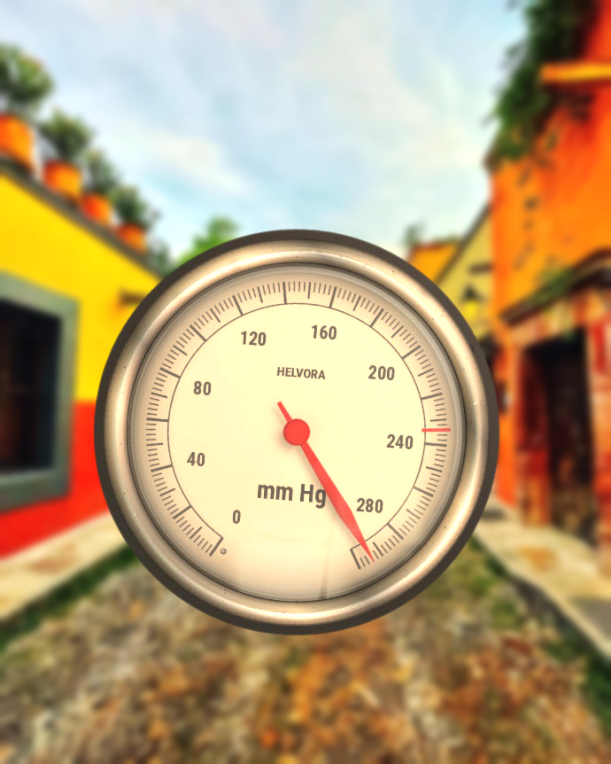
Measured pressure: 294,mmHg
